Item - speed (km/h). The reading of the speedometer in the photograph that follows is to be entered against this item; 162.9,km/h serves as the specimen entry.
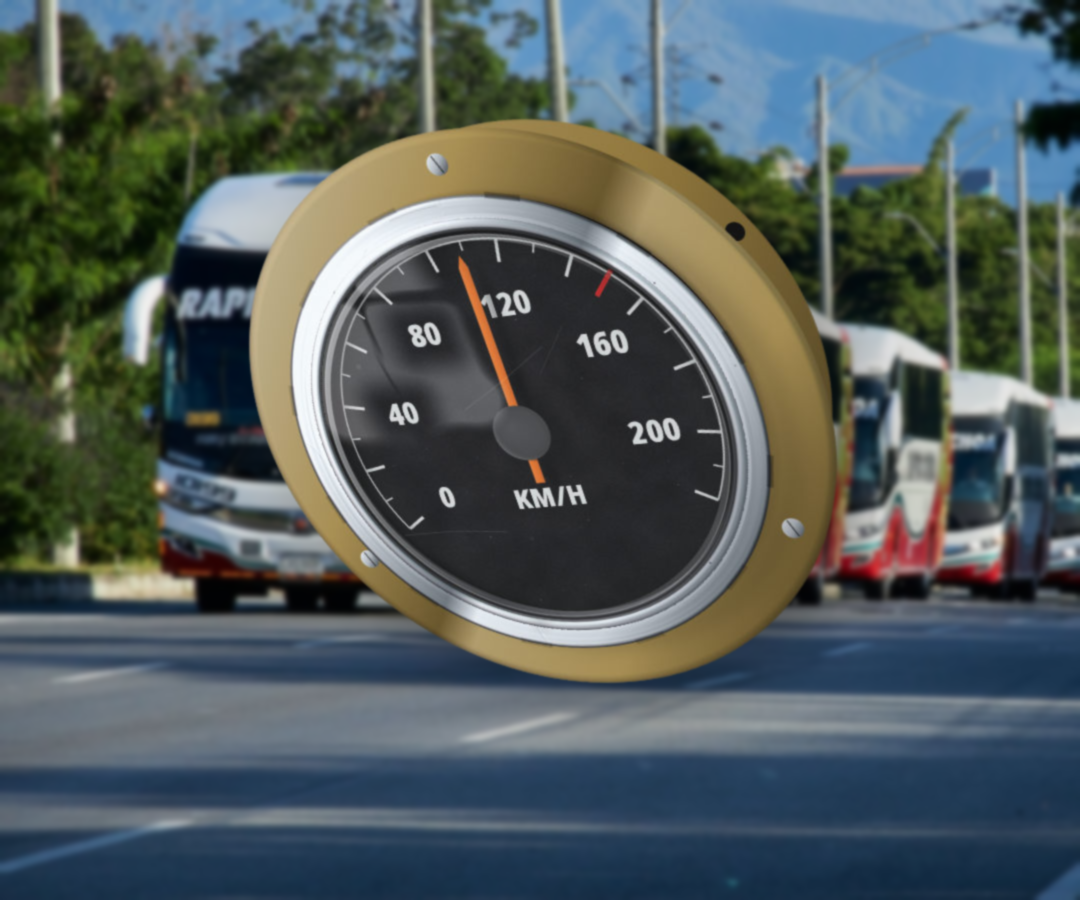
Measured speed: 110,km/h
